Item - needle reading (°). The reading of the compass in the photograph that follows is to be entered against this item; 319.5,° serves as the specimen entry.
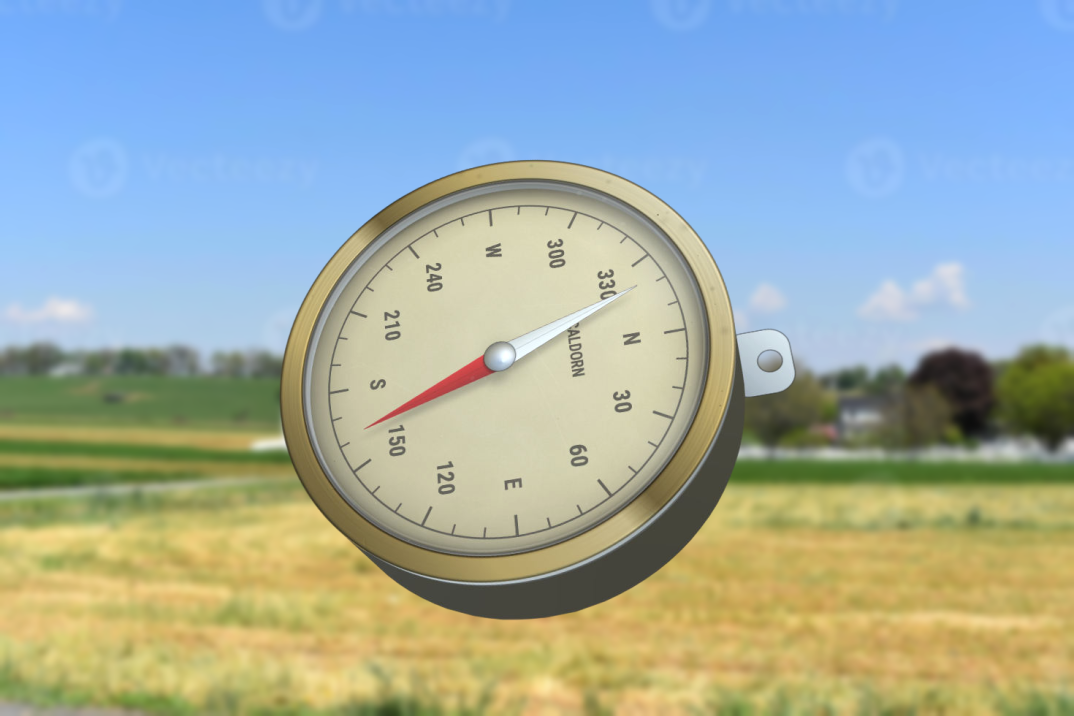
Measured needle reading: 160,°
